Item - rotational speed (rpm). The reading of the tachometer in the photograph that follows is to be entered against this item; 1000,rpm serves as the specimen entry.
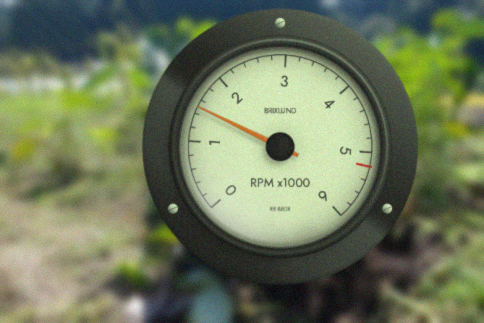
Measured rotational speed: 1500,rpm
